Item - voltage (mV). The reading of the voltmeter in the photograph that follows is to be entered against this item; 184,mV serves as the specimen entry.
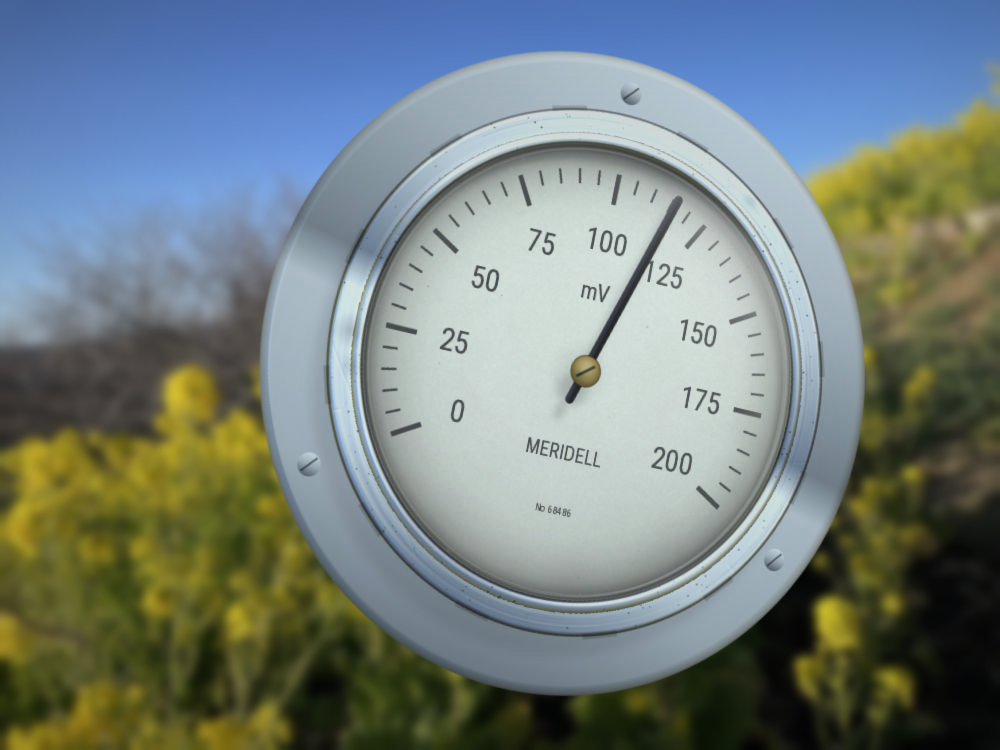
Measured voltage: 115,mV
